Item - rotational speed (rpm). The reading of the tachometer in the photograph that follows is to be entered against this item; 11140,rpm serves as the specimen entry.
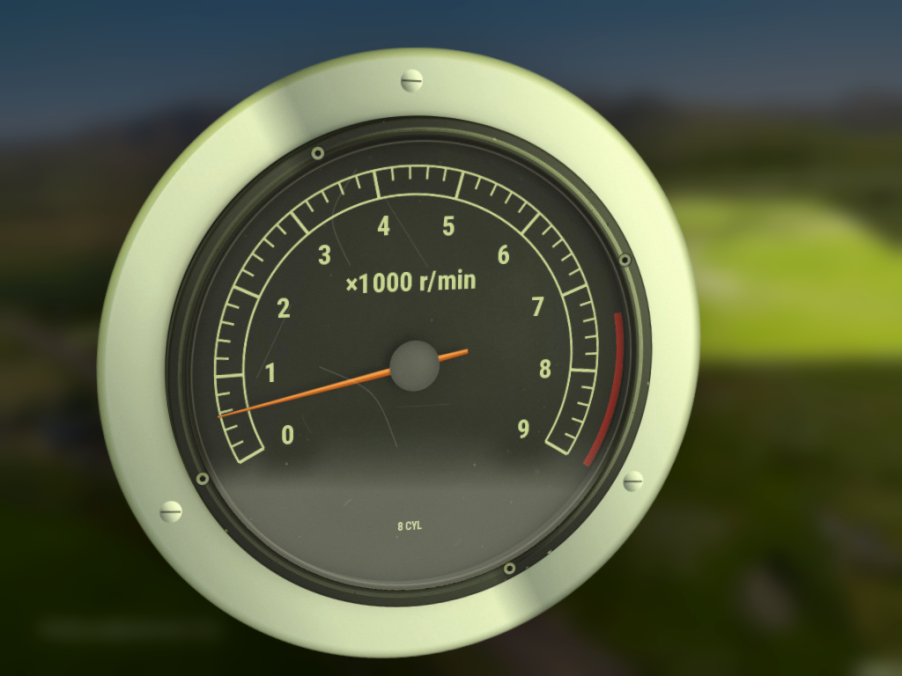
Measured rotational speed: 600,rpm
